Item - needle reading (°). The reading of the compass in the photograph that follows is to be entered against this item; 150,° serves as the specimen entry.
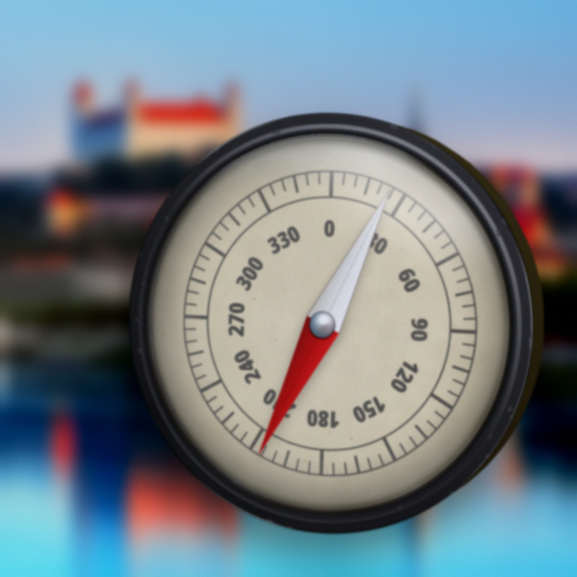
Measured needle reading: 205,°
